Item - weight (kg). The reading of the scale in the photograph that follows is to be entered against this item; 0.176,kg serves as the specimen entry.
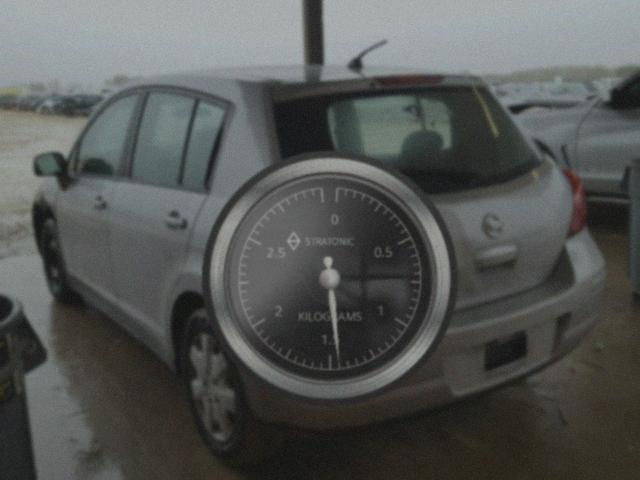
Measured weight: 1.45,kg
